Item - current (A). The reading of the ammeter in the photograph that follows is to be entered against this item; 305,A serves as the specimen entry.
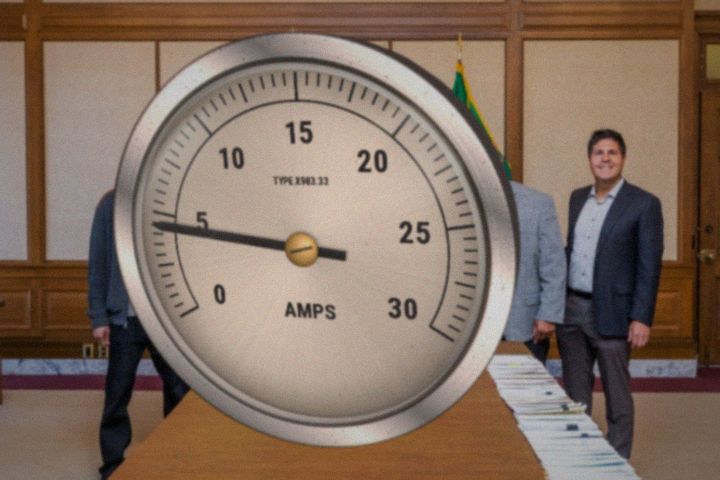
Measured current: 4.5,A
